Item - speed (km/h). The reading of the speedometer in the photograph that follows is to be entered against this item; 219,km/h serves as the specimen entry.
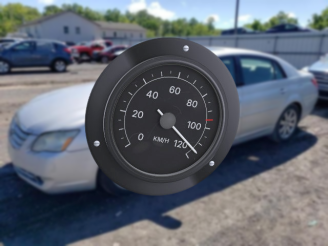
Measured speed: 115,km/h
